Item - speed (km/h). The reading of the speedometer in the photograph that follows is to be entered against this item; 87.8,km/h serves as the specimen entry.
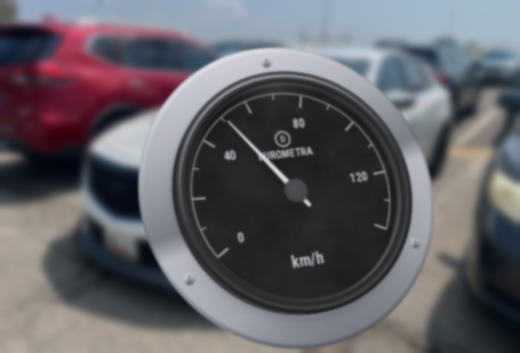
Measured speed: 50,km/h
